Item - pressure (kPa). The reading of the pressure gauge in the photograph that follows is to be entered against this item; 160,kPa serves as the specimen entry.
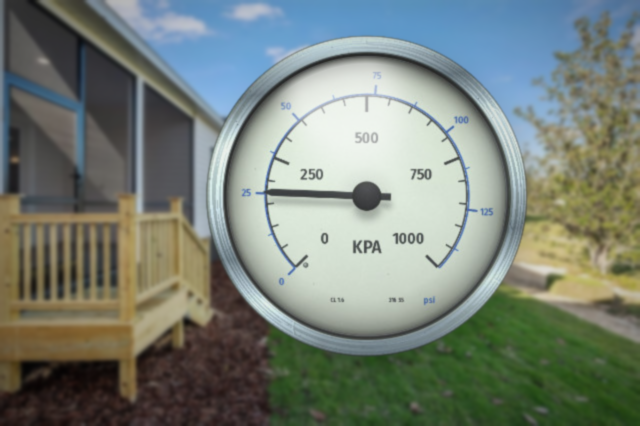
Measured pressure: 175,kPa
